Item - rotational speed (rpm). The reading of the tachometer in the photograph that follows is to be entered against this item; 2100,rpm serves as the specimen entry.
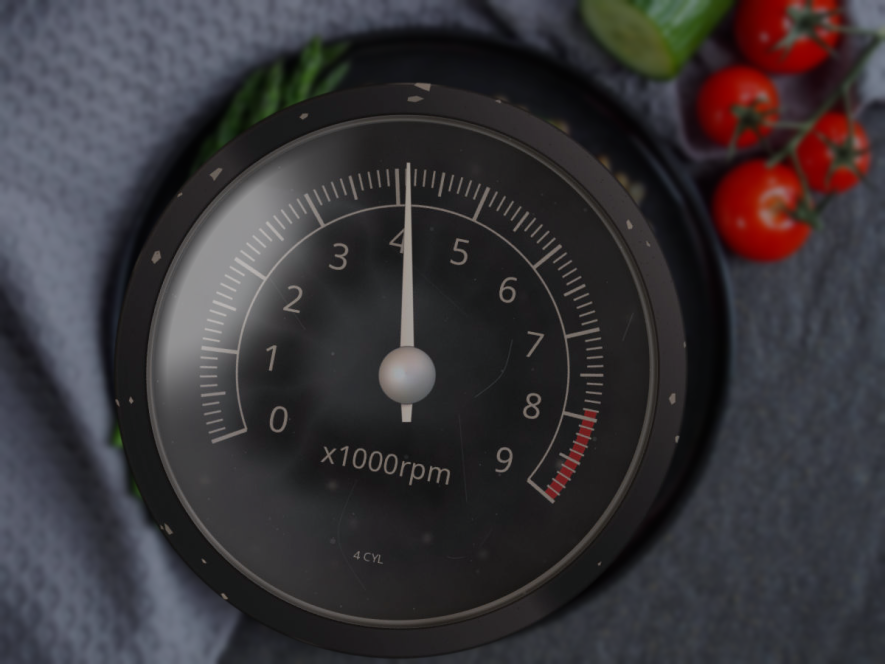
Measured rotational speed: 4100,rpm
